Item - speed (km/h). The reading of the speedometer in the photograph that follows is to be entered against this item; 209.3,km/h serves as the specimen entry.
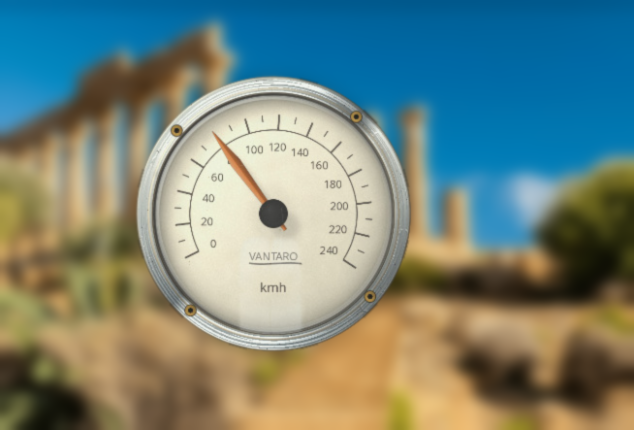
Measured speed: 80,km/h
